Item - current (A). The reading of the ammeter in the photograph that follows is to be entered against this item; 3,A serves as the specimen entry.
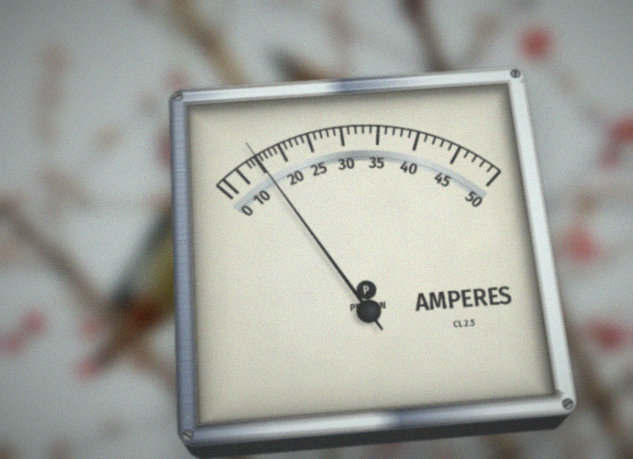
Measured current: 15,A
